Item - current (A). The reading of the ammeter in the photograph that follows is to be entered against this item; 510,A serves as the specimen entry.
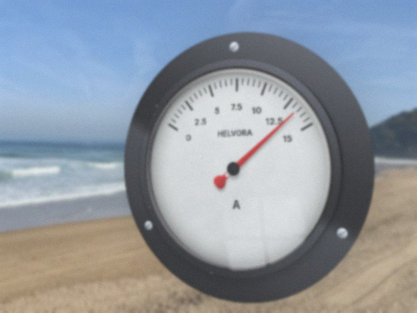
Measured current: 13.5,A
